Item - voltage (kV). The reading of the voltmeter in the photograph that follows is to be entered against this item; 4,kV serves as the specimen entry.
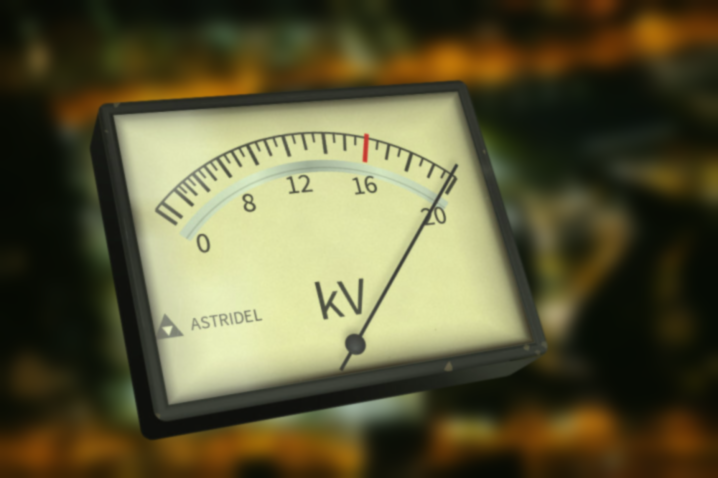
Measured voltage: 19.75,kV
